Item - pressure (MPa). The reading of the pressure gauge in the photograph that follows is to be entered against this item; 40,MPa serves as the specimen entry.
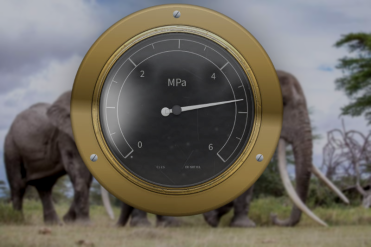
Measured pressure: 4.75,MPa
